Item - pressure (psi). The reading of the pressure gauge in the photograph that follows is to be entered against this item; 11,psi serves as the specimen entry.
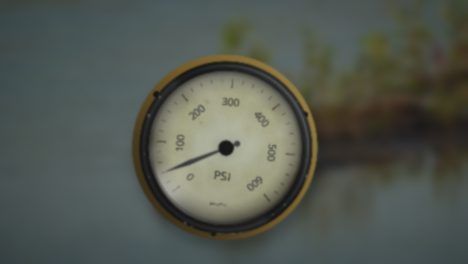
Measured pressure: 40,psi
